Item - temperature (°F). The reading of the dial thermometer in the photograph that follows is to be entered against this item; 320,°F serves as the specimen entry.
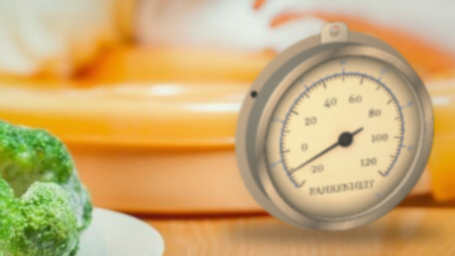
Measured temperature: -10,°F
